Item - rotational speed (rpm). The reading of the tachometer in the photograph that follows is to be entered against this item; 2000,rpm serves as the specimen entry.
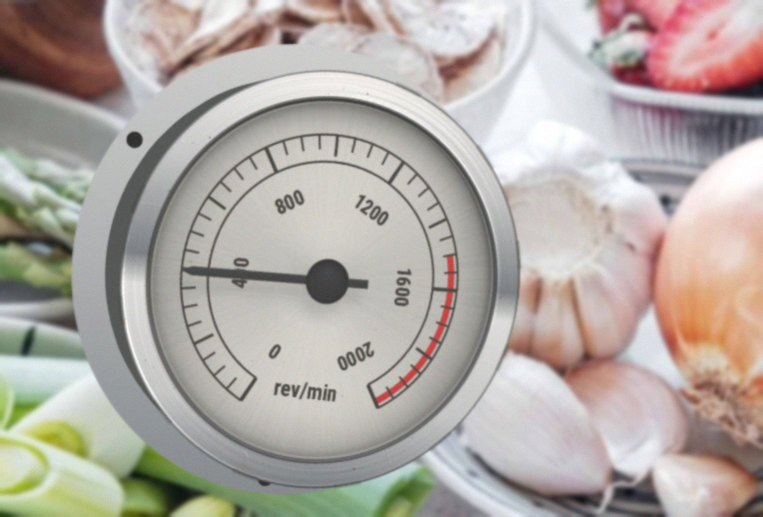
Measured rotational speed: 400,rpm
